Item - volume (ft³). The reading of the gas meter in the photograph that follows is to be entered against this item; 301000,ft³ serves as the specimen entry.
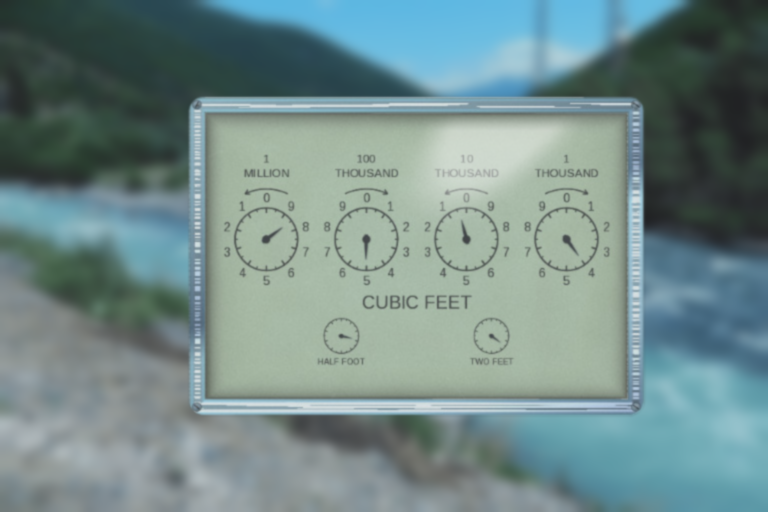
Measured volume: 850400,ft³
